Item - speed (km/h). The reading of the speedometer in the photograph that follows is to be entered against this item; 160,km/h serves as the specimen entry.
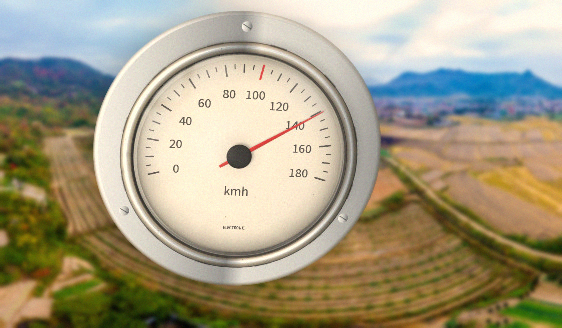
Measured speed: 140,km/h
